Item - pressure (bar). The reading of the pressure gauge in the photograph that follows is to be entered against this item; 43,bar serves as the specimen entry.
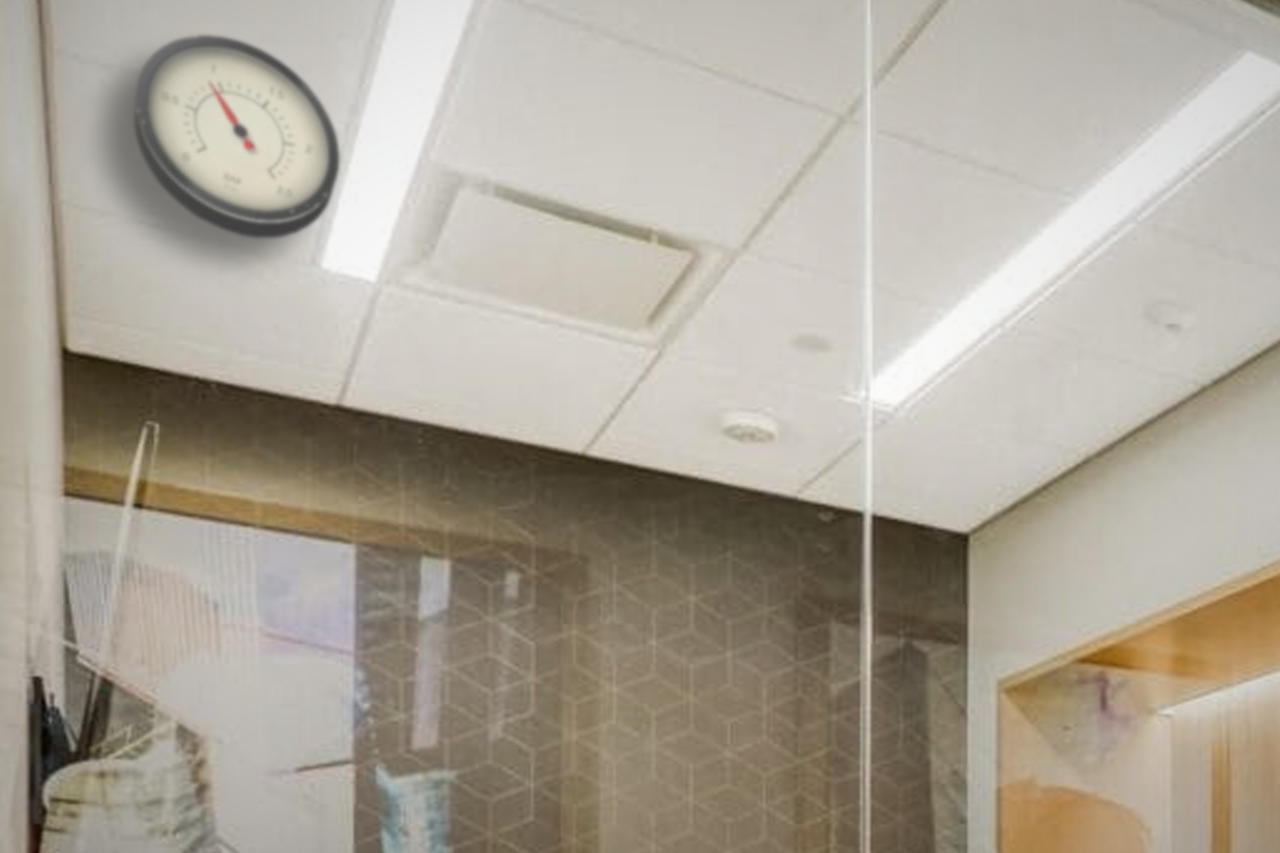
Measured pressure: 0.9,bar
